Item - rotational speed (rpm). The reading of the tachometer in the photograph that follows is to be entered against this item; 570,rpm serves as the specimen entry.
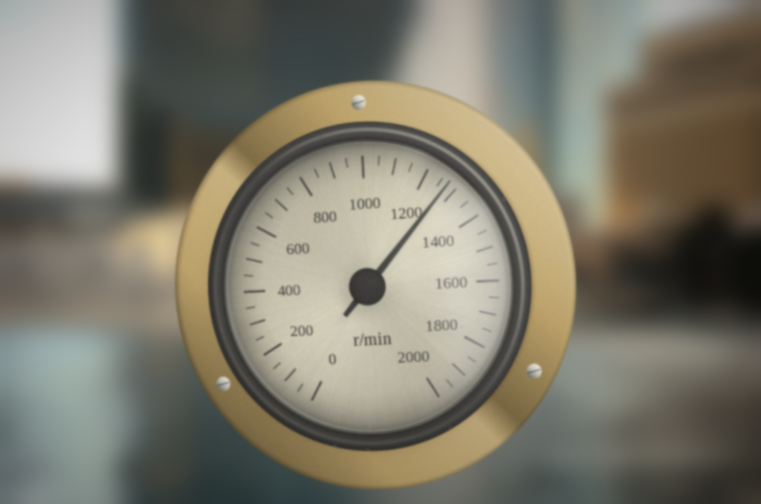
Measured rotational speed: 1275,rpm
